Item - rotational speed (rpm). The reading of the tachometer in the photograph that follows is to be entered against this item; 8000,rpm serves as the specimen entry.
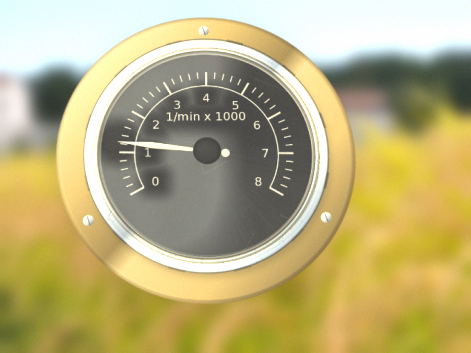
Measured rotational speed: 1200,rpm
